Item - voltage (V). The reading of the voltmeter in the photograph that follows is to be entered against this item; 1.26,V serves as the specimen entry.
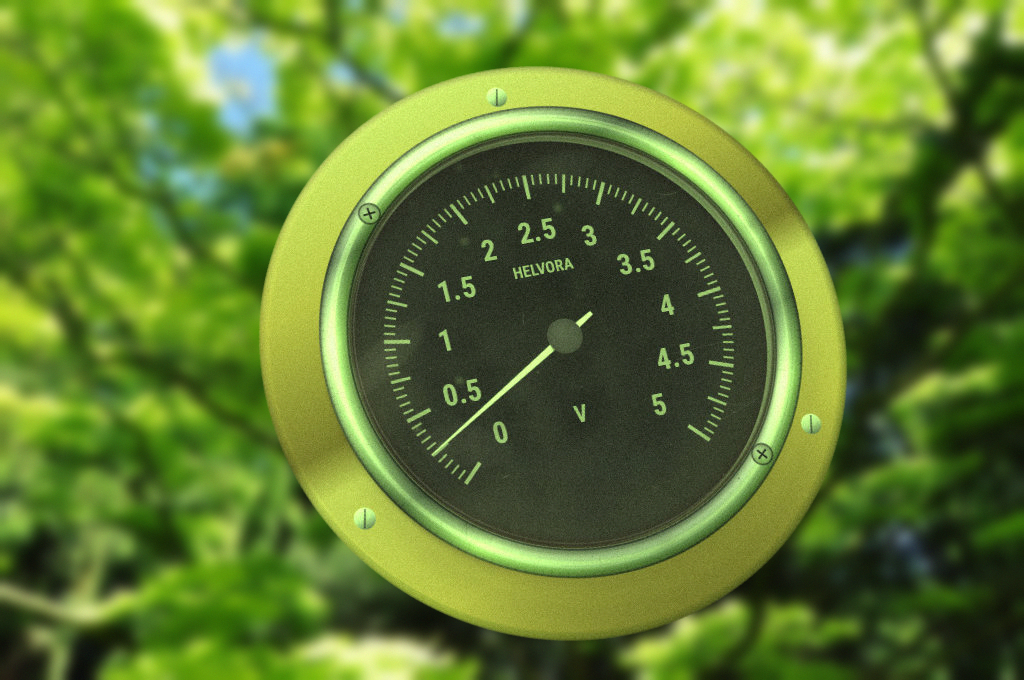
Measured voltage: 0.25,V
